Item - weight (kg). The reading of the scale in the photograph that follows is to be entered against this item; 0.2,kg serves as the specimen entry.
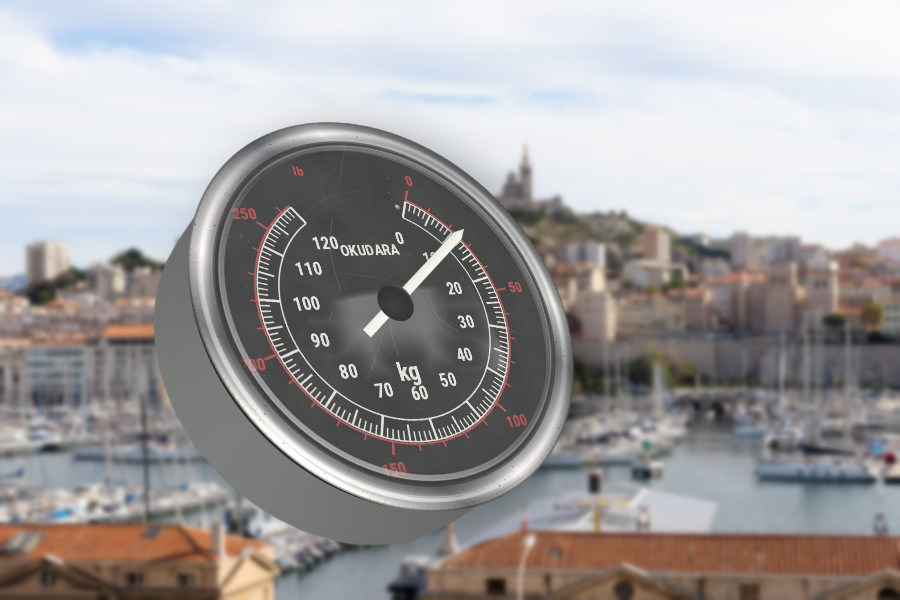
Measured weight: 11,kg
